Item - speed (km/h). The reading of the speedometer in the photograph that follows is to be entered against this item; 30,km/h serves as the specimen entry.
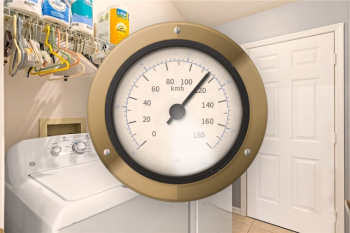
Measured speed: 115,km/h
